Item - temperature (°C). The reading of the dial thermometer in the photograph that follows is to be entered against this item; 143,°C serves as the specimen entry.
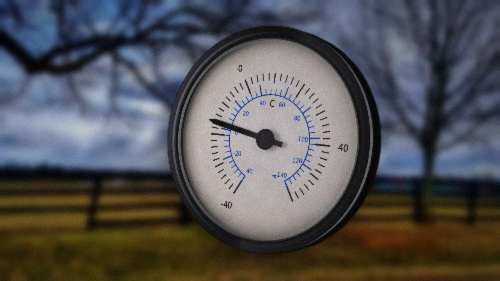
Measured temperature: -16,°C
